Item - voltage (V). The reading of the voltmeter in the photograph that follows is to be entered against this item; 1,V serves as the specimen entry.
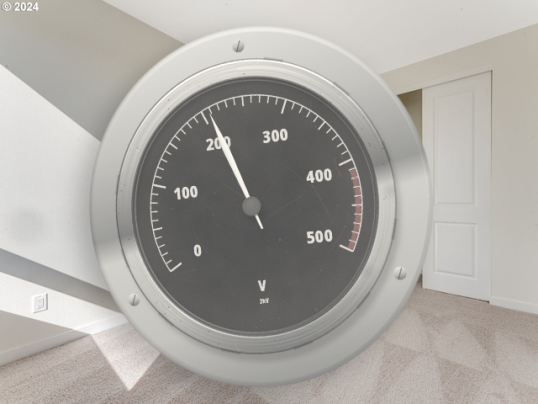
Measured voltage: 210,V
